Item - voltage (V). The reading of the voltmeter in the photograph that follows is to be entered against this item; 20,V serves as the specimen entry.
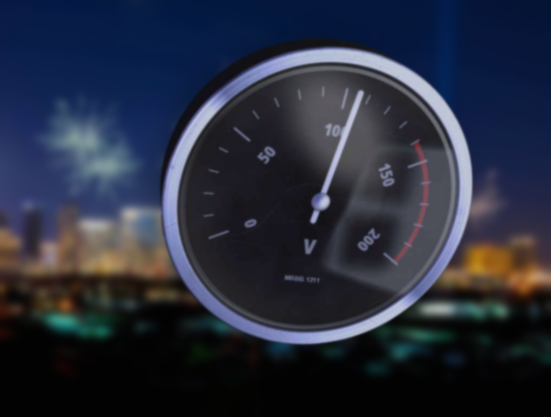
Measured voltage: 105,V
